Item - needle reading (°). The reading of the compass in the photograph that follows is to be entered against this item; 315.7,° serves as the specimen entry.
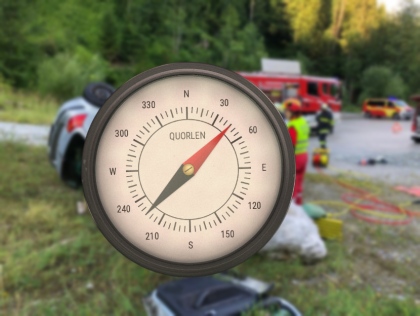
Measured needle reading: 45,°
